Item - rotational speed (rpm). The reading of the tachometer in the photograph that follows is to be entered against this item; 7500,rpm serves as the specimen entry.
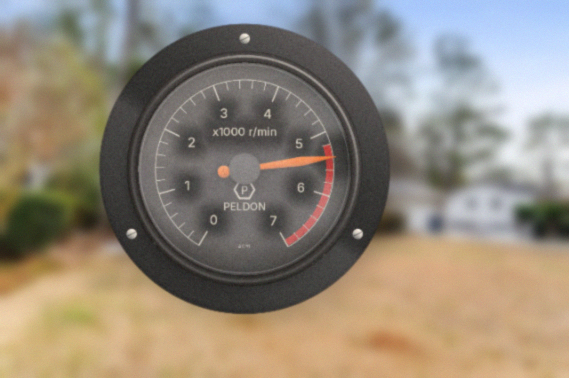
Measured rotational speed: 5400,rpm
